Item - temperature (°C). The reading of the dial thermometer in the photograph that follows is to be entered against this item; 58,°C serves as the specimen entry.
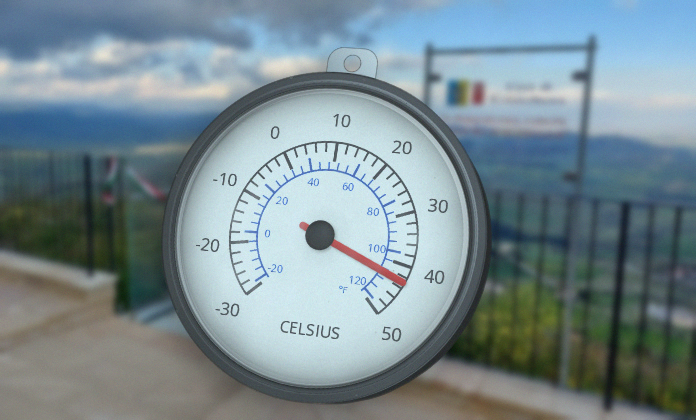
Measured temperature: 43,°C
